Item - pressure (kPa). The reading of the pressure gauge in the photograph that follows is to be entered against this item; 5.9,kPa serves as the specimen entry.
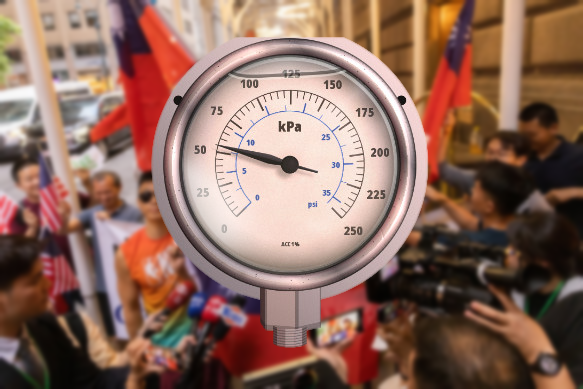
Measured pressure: 55,kPa
